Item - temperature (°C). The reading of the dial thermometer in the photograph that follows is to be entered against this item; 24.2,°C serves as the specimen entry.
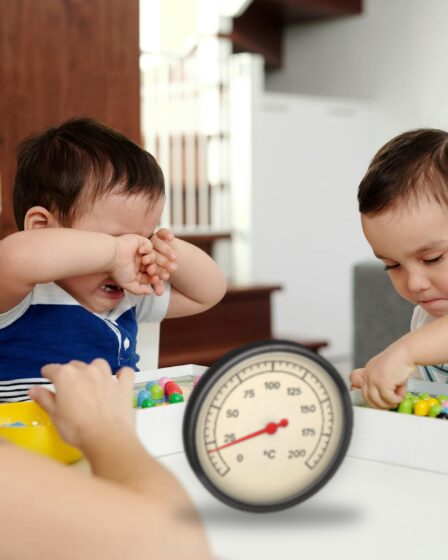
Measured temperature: 20,°C
